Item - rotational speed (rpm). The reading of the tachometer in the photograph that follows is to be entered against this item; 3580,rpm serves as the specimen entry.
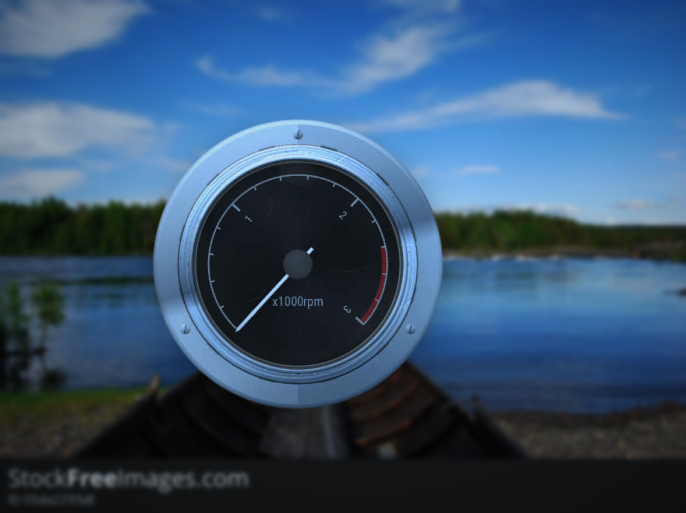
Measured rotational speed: 0,rpm
